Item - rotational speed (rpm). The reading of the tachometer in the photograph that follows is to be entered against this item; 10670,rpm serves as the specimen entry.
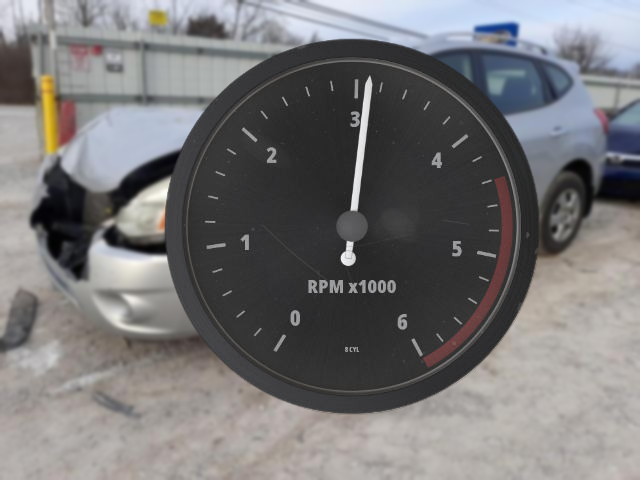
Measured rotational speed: 3100,rpm
